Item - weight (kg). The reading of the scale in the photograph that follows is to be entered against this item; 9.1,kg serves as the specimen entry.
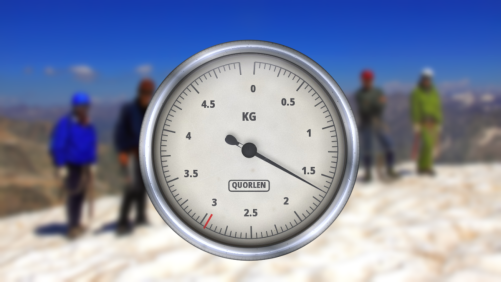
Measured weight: 1.65,kg
